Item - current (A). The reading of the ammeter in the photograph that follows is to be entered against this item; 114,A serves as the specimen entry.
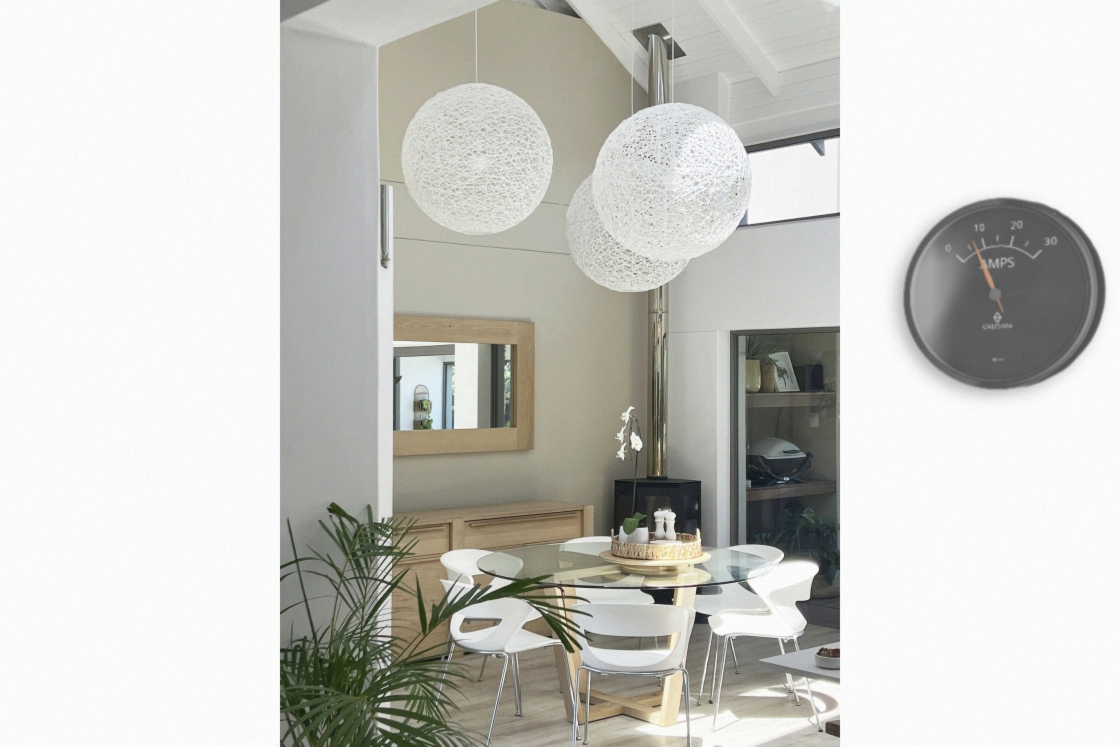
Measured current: 7.5,A
